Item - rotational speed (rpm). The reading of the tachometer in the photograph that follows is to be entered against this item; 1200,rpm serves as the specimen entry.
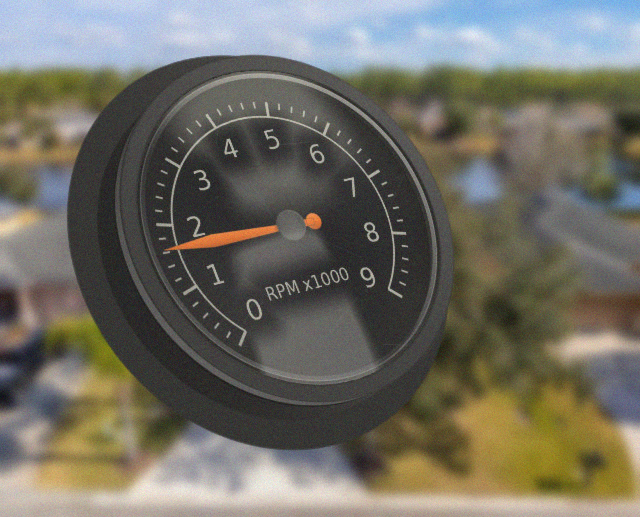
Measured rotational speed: 1600,rpm
